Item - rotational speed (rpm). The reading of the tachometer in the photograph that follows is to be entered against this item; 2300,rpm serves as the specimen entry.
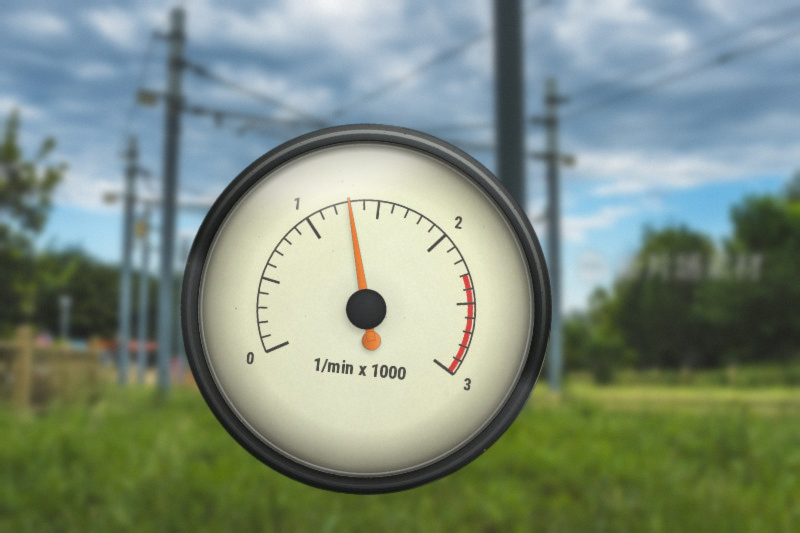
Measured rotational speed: 1300,rpm
